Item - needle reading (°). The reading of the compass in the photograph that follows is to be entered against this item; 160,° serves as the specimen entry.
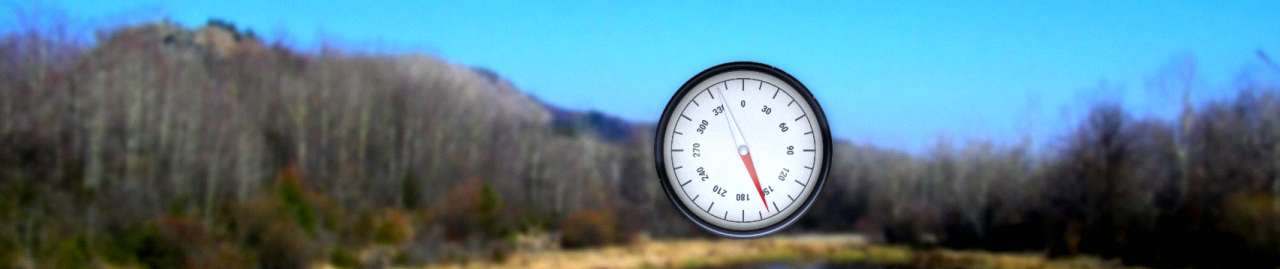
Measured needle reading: 157.5,°
